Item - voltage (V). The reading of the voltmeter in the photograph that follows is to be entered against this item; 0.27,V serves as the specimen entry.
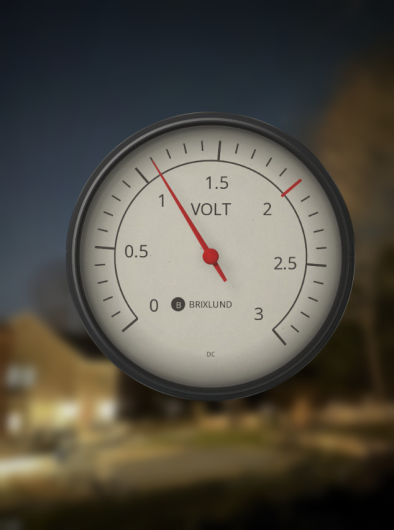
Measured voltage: 1.1,V
